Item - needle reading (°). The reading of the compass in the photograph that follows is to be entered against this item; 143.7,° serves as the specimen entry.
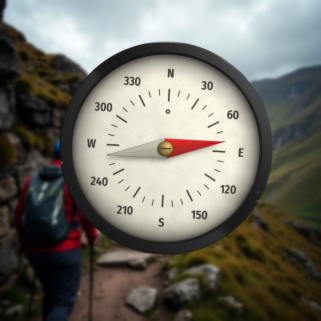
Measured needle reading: 80,°
